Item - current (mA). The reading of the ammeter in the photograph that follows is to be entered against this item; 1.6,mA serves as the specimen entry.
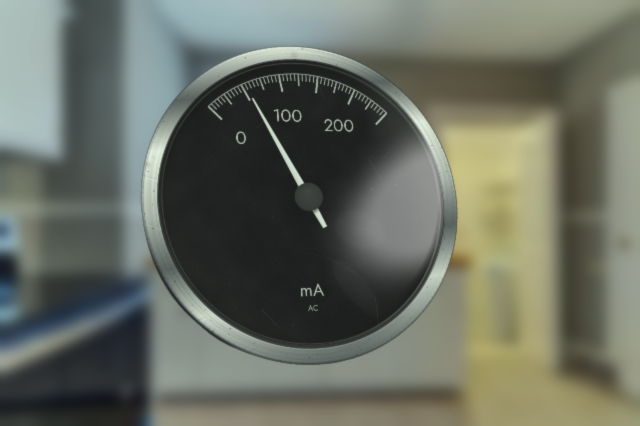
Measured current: 50,mA
